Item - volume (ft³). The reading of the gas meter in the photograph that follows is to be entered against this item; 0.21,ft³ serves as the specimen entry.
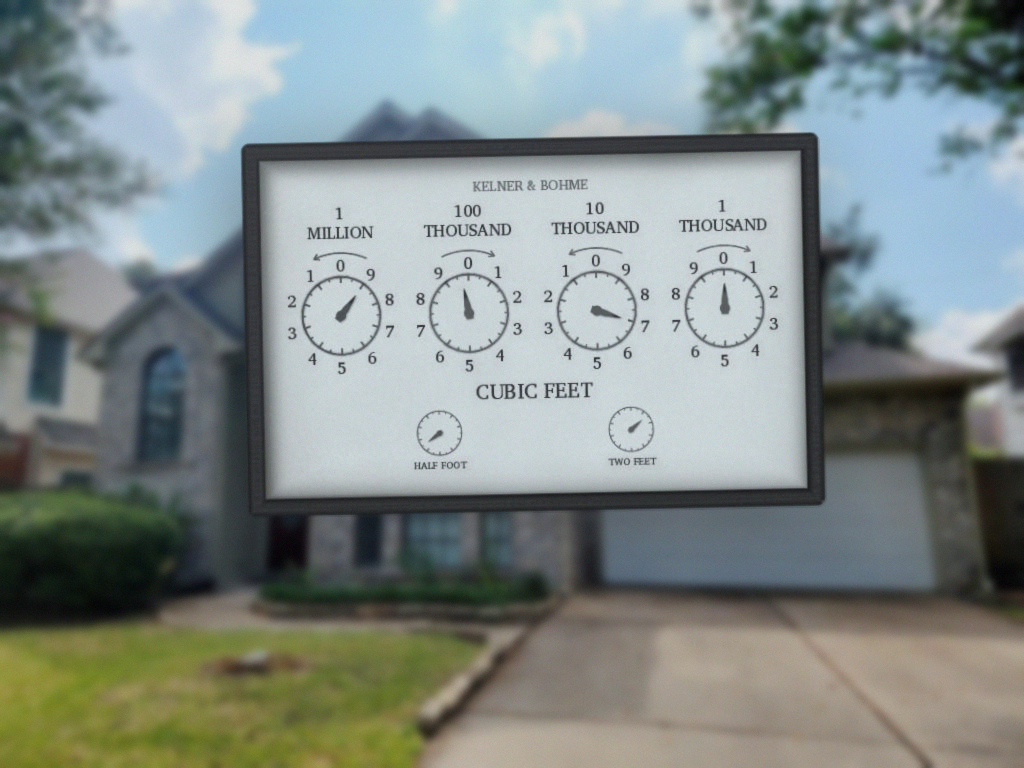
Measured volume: 897000,ft³
